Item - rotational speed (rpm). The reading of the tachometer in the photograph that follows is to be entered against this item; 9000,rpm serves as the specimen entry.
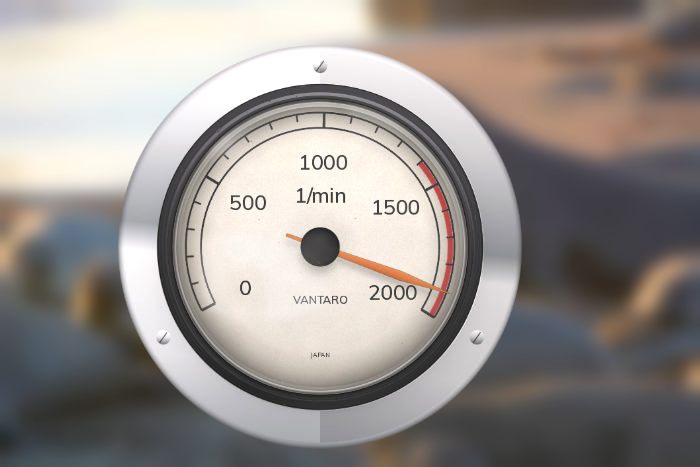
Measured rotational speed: 1900,rpm
